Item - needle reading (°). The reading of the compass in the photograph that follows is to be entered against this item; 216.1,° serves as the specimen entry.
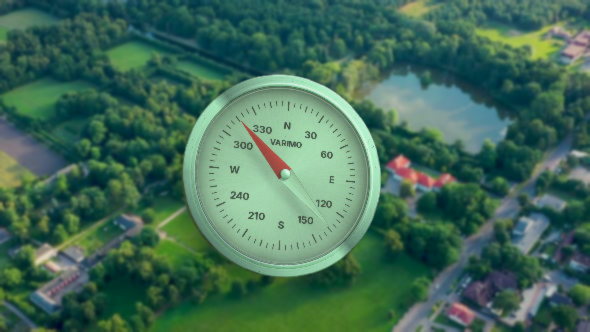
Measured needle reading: 315,°
